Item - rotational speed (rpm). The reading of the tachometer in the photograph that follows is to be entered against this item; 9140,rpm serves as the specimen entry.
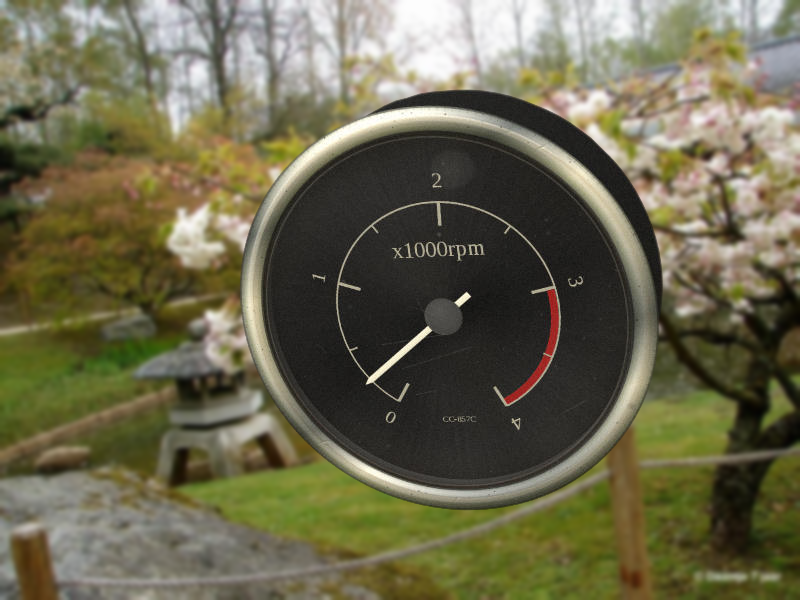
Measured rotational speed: 250,rpm
